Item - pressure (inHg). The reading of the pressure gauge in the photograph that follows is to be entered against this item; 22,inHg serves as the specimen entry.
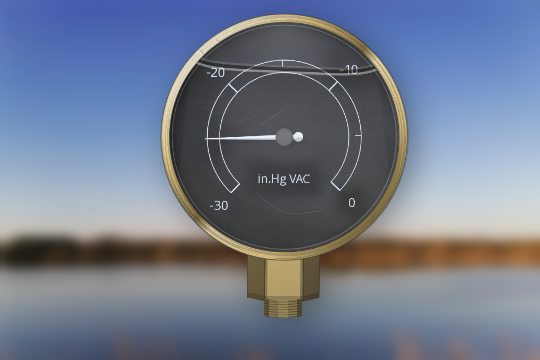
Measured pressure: -25,inHg
